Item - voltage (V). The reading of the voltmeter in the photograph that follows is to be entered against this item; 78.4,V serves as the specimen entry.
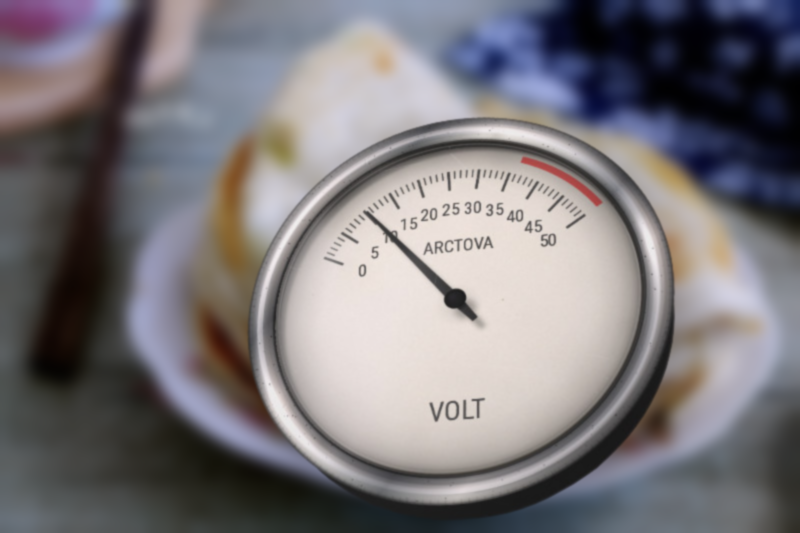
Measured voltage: 10,V
